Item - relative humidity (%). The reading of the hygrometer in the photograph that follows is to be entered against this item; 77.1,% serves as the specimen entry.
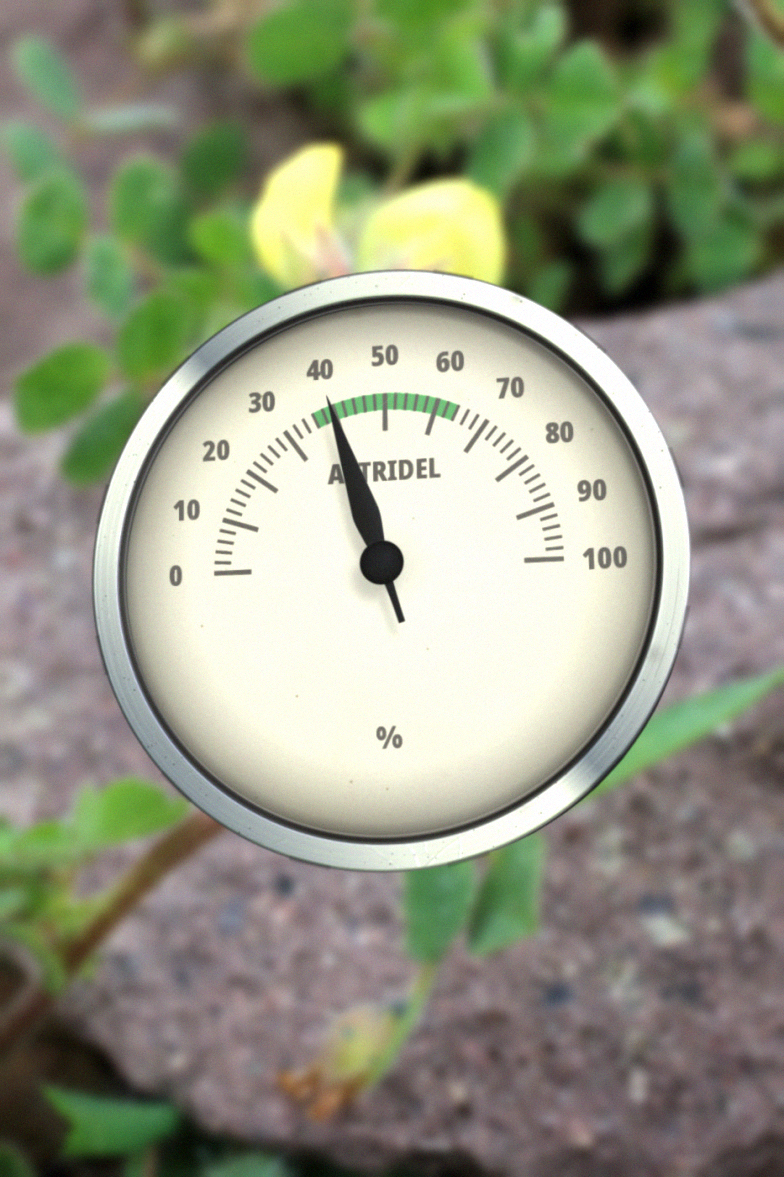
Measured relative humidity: 40,%
